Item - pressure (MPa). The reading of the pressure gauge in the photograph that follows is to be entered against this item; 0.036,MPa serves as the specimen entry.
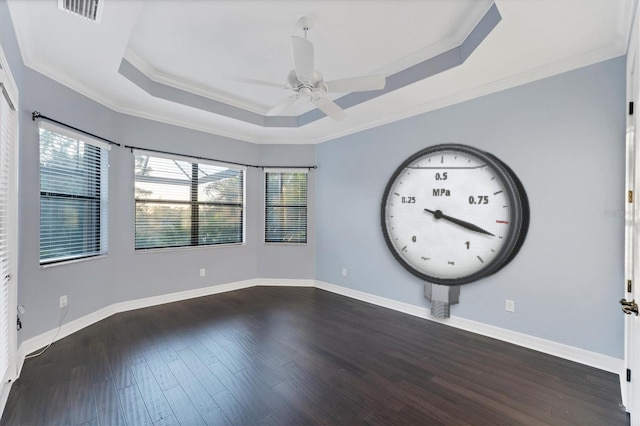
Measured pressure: 0.9,MPa
